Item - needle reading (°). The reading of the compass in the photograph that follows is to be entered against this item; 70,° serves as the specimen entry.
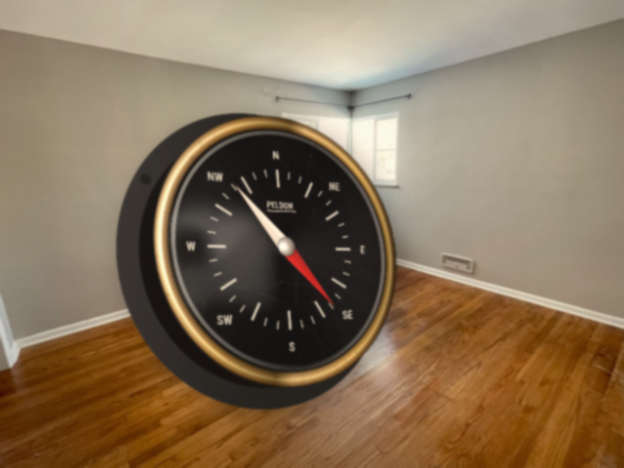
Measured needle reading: 140,°
